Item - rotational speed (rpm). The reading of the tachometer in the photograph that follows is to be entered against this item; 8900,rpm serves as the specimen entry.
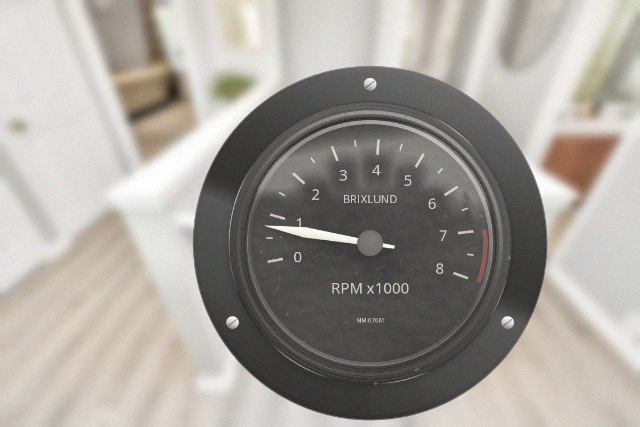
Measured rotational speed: 750,rpm
